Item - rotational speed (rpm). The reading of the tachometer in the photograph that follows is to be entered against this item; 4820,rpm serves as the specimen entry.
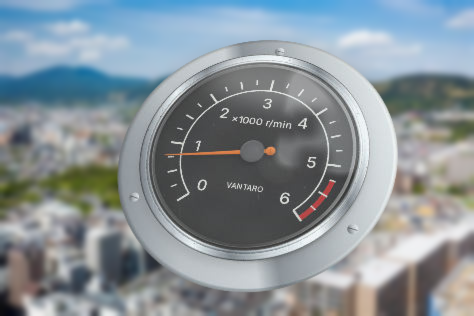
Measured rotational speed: 750,rpm
